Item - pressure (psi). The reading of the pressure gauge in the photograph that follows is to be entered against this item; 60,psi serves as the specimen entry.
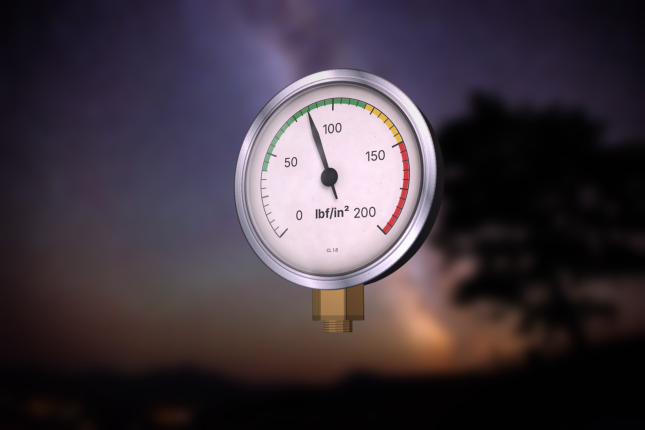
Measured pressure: 85,psi
